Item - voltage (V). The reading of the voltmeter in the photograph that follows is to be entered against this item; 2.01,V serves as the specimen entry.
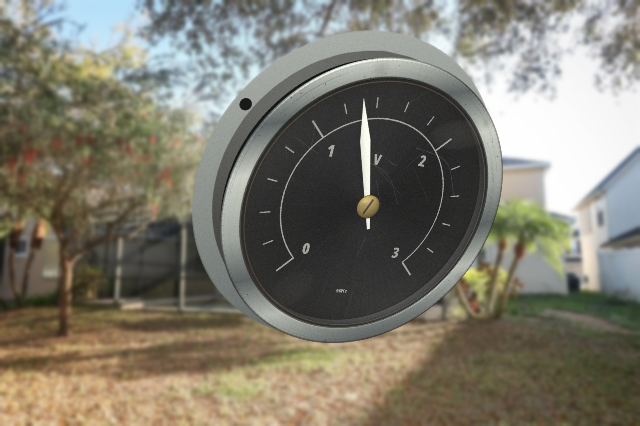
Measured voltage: 1.3,V
